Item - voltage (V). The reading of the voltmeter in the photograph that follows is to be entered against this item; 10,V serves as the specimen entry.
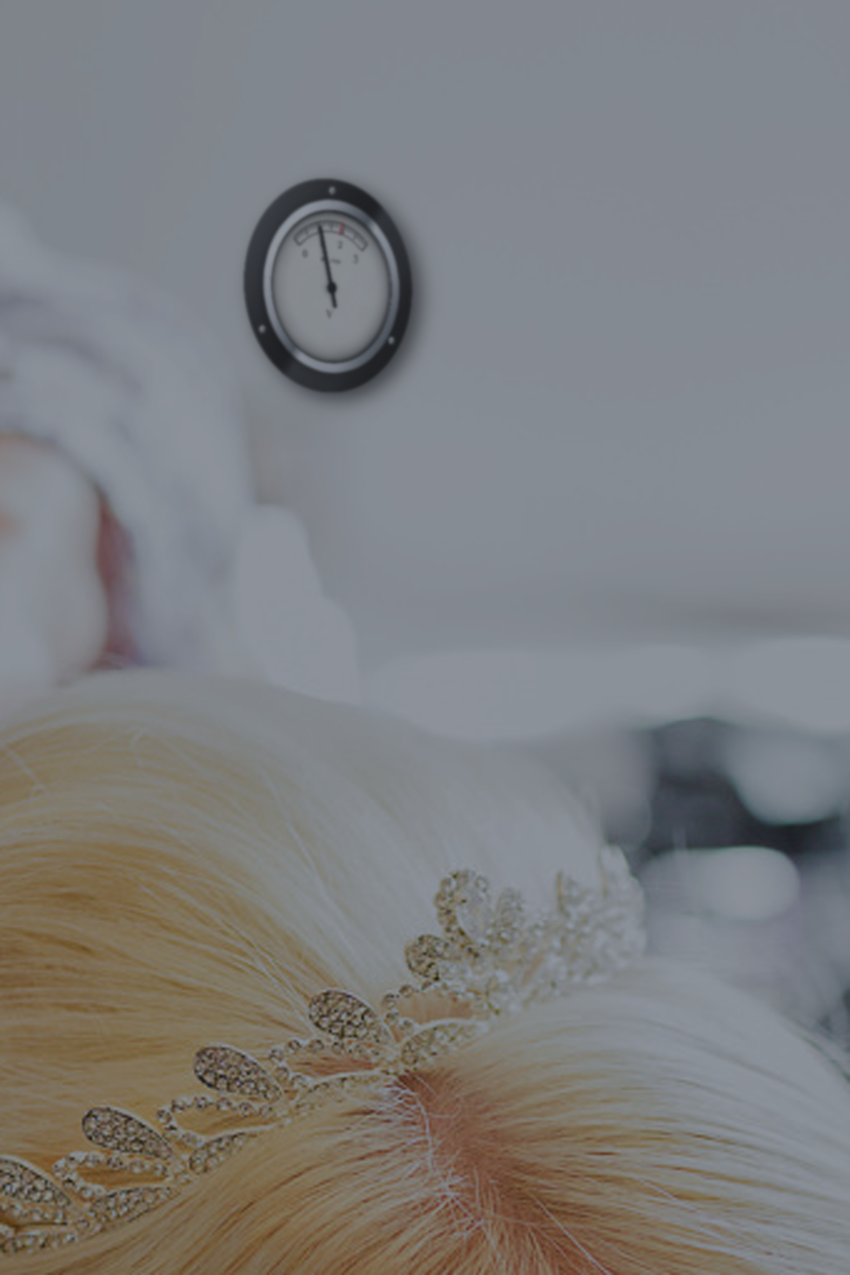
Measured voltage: 1,V
